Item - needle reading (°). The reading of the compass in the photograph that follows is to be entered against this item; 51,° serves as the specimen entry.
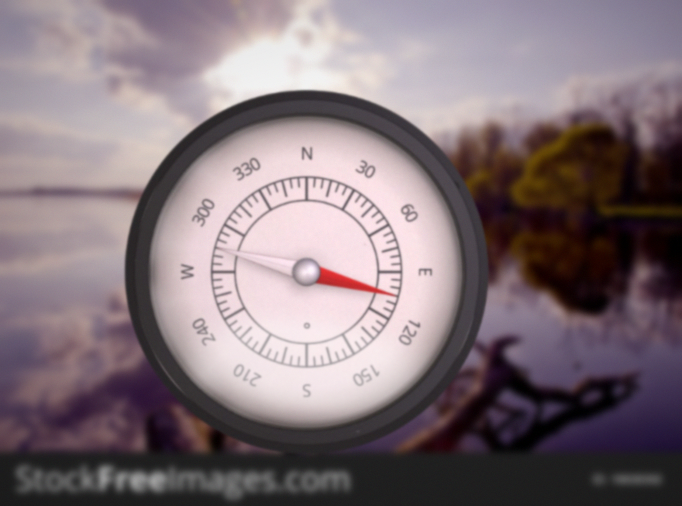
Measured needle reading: 105,°
